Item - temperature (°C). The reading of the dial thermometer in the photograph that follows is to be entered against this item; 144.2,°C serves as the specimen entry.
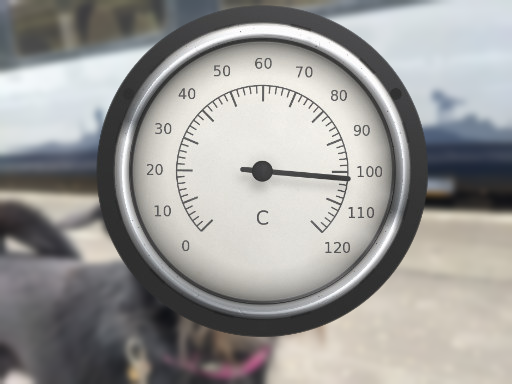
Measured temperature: 102,°C
